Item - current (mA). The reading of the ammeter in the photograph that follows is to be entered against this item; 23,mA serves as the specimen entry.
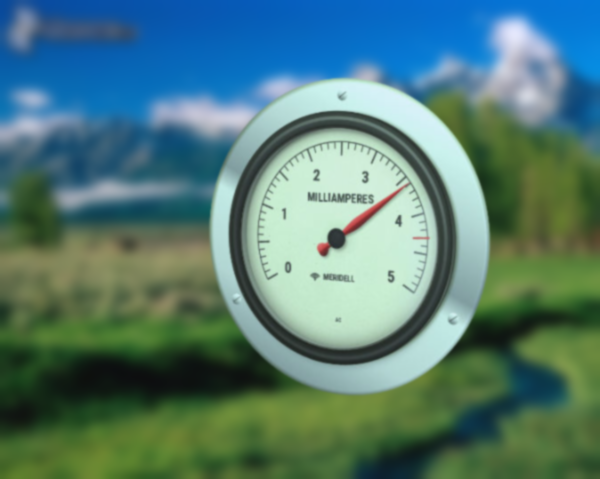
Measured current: 3.6,mA
